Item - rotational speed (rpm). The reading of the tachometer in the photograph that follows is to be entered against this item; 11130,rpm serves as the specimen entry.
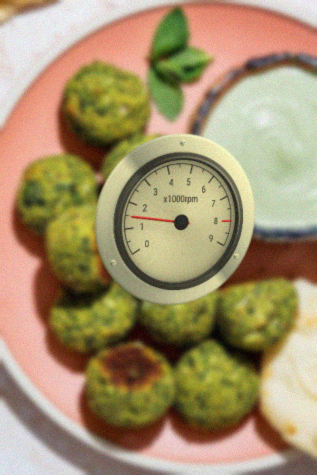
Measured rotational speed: 1500,rpm
